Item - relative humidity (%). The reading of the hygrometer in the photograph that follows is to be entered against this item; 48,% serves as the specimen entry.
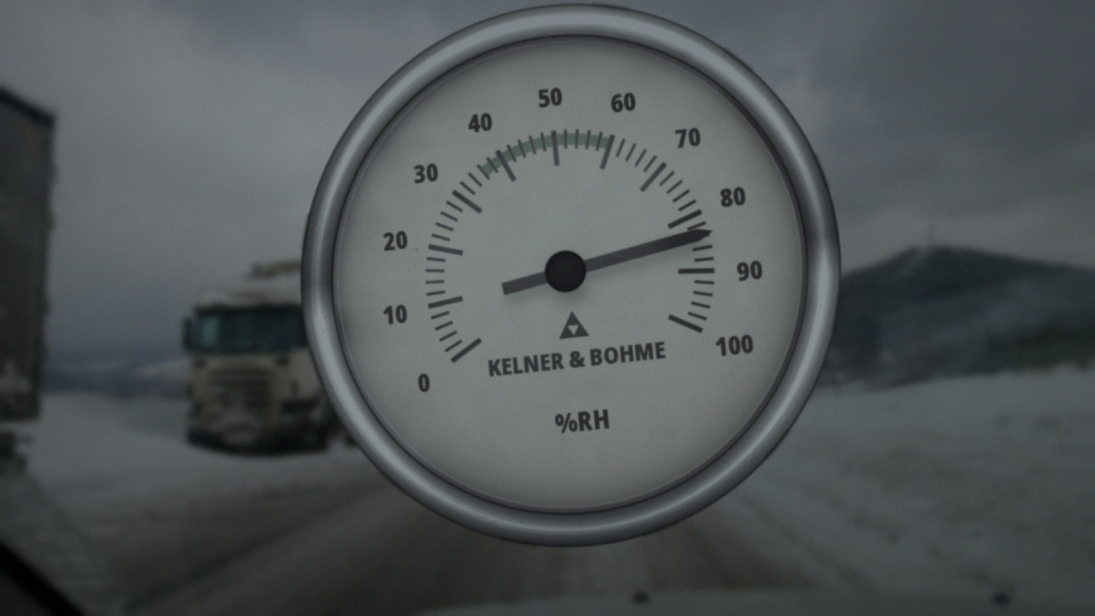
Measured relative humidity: 84,%
